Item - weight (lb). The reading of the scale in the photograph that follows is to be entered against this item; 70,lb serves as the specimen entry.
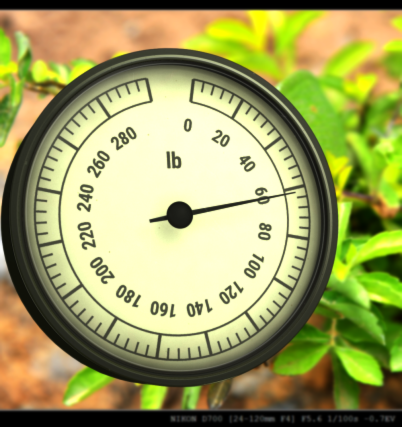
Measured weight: 62,lb
